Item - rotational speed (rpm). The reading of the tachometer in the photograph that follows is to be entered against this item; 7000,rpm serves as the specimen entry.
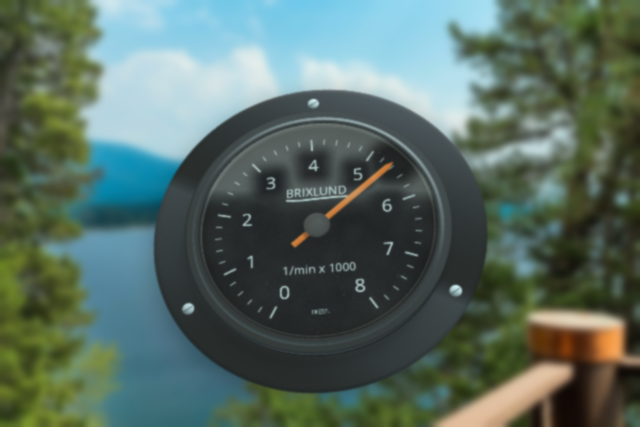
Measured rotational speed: 5400,rpm
